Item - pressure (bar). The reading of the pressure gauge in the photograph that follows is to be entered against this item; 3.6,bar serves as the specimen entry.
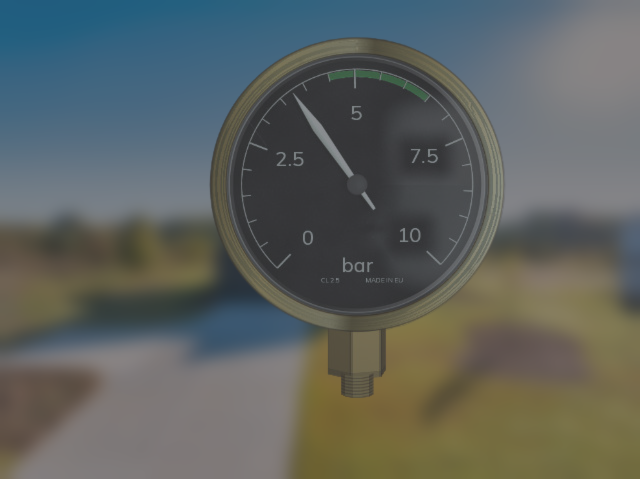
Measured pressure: 3.75,bar
